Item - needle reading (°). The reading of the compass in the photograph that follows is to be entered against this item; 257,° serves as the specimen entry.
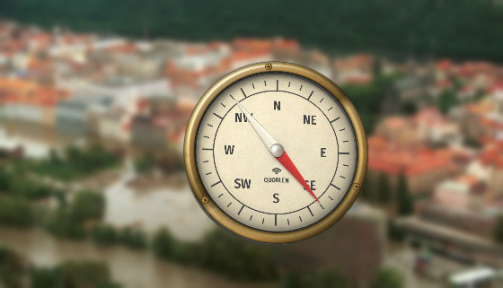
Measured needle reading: 140,°
